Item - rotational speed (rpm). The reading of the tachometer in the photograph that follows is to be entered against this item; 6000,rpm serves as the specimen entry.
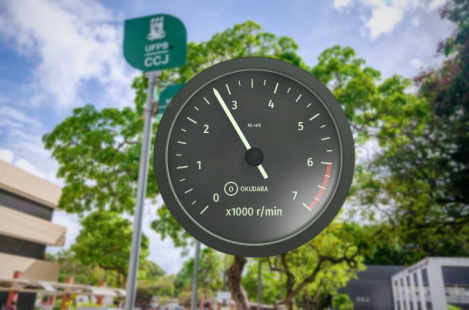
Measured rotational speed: 2750,rpm
